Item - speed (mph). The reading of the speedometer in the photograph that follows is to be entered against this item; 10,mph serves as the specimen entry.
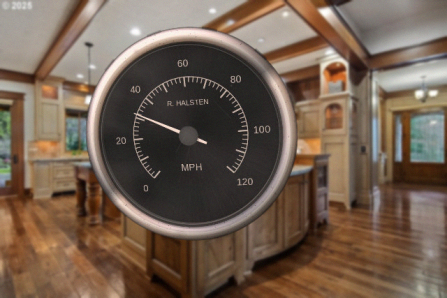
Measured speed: 32,mph
